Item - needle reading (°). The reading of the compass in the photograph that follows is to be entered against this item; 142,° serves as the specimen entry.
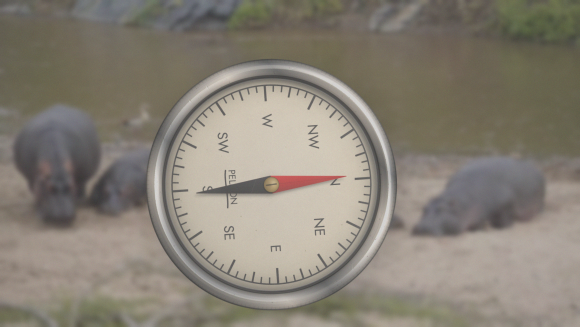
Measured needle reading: 357.5,°
